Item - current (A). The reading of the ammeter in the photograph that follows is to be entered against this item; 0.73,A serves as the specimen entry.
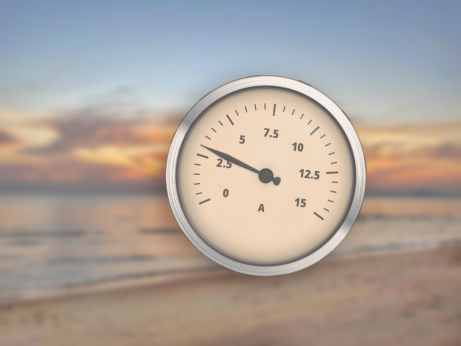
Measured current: 3,A
